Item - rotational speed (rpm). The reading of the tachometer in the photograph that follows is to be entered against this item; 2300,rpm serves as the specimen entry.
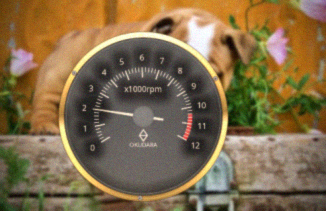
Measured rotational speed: 2000,rpm
